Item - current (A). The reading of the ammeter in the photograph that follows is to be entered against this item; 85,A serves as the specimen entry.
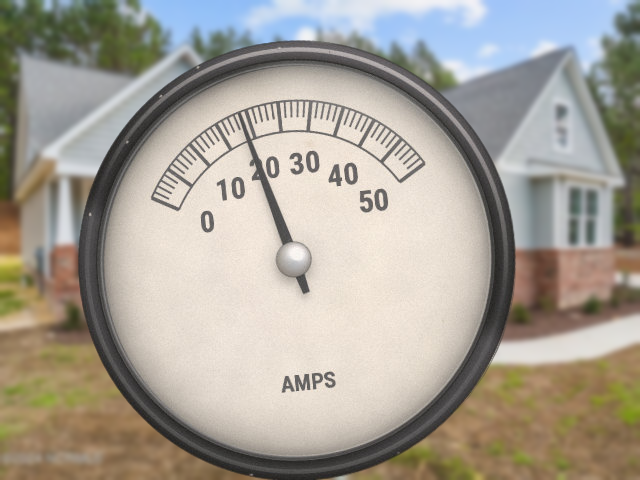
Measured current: 19,A
